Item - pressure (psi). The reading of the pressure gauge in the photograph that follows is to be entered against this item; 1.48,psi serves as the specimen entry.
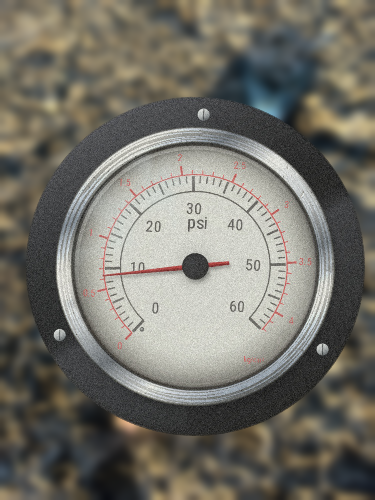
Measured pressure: 9,psi
